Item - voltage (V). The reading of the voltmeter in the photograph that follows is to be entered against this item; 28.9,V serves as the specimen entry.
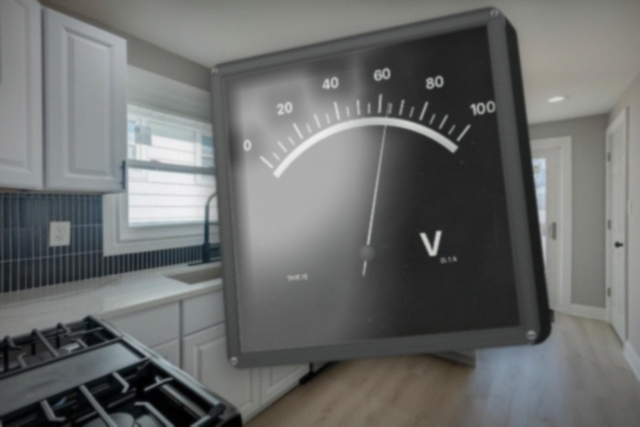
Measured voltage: 65,V
